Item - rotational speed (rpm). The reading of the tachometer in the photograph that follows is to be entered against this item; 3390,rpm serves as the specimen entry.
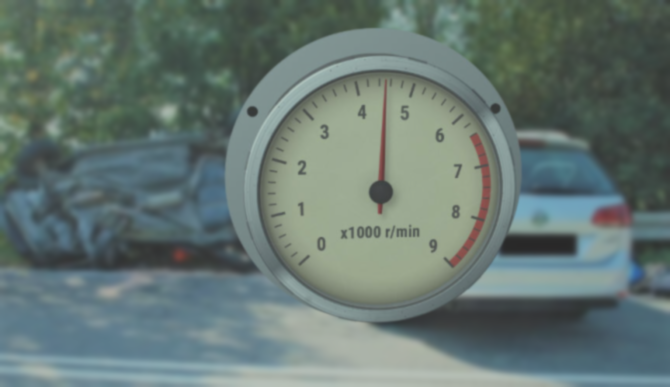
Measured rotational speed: 4500,rpm
